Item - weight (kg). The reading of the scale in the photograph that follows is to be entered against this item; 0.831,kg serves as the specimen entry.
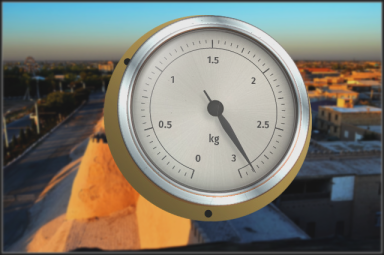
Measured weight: 2.9,kg
